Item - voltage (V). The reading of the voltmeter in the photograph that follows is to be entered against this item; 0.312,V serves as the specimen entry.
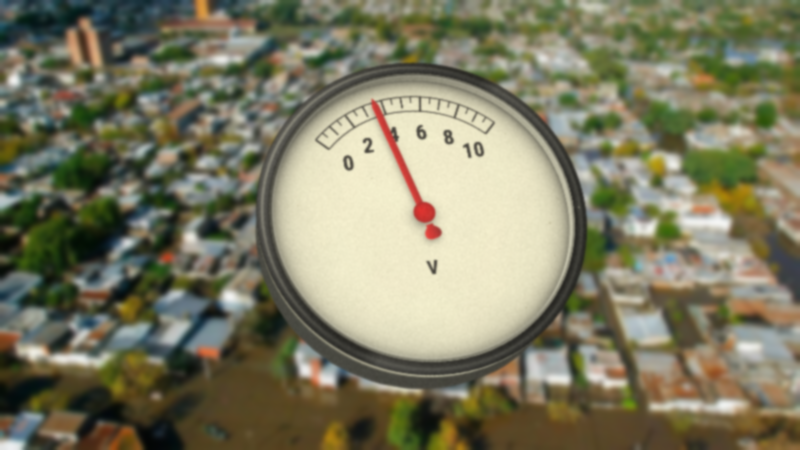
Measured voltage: 3.5,V
